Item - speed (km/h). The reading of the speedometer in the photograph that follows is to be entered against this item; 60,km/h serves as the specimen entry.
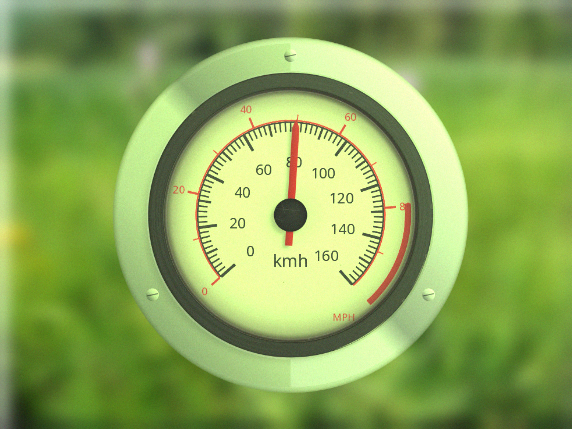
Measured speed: 80,km/h
